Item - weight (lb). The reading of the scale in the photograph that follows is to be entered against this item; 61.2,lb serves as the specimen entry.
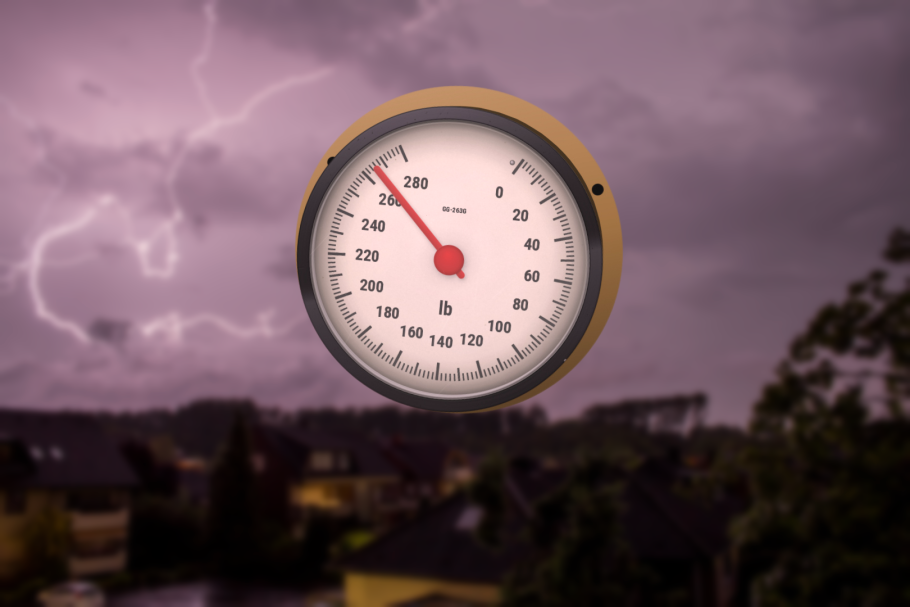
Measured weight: 266,lb
